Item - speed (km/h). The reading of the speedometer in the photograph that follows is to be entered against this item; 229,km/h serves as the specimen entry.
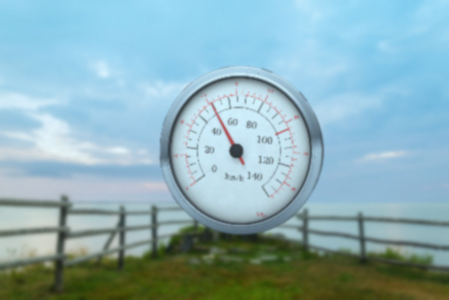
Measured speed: 50,km/h
